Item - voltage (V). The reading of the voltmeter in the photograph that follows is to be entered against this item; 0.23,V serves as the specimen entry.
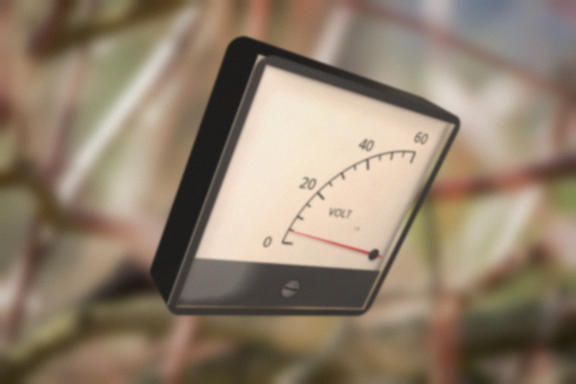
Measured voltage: 5,V
